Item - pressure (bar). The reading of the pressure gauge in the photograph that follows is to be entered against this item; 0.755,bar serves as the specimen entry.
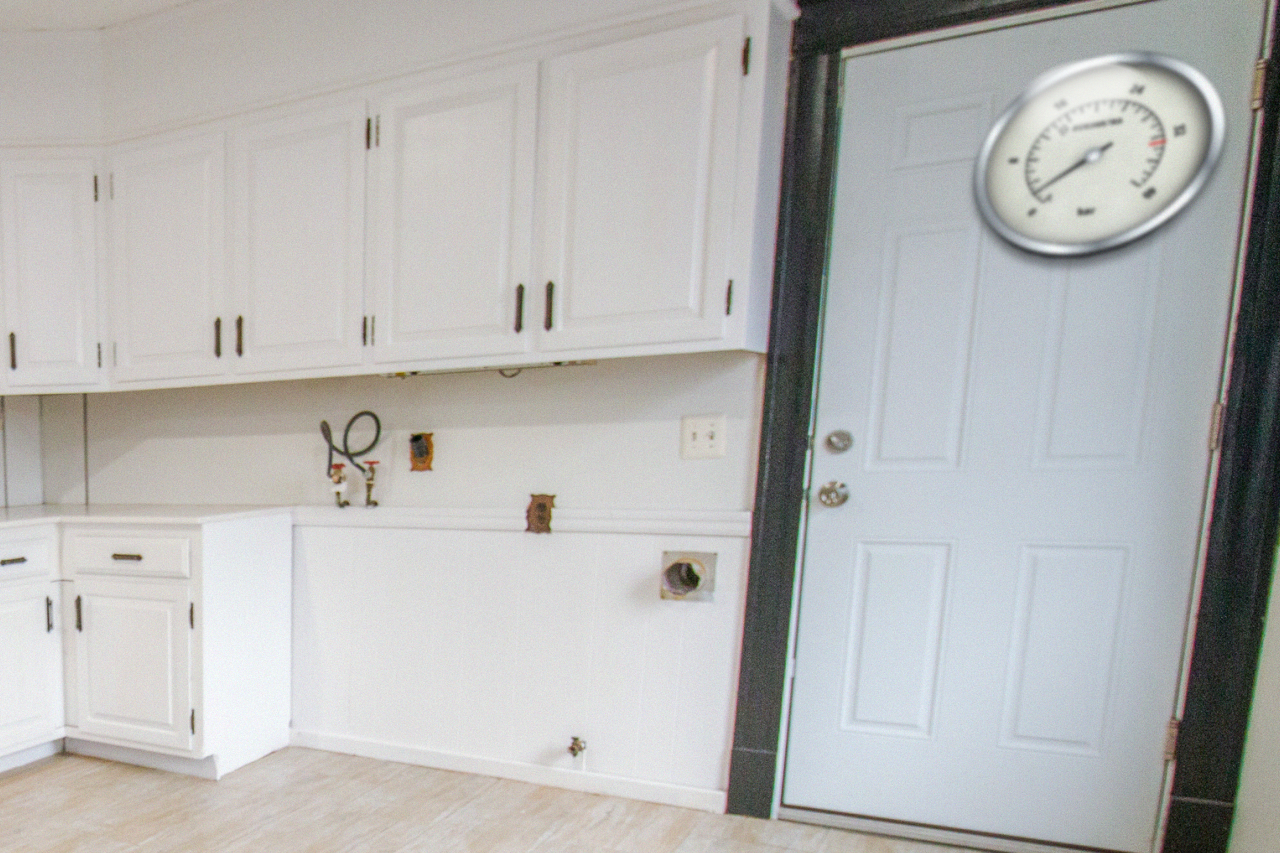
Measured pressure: 2,bar
